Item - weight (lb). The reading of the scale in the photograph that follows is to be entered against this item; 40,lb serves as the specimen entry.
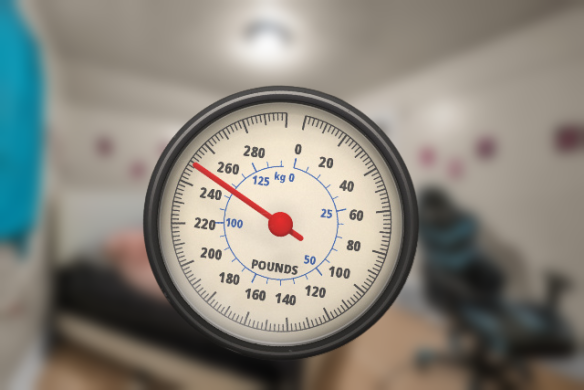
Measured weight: 250,lb
